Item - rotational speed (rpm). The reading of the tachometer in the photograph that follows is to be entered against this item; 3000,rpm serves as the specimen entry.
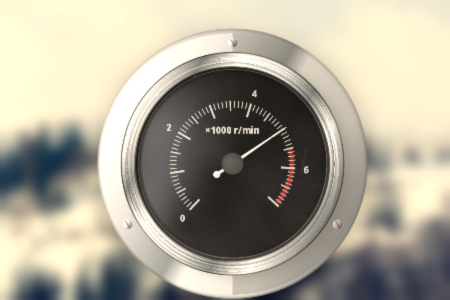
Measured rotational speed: 5000,rpm
